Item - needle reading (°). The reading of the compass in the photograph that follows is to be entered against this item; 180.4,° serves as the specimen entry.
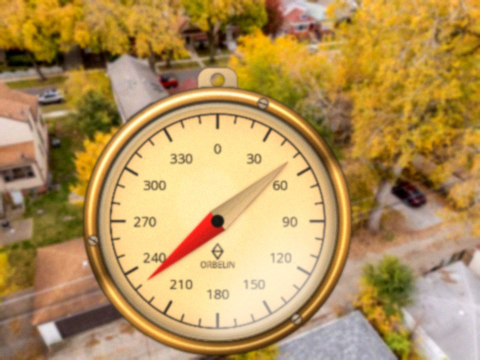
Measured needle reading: 230,°
